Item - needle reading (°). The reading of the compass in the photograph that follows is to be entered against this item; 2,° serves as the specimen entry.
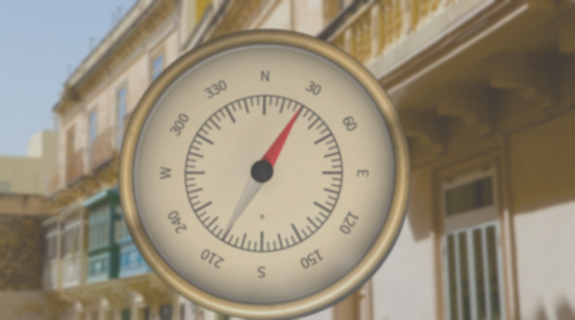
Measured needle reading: 30,°
